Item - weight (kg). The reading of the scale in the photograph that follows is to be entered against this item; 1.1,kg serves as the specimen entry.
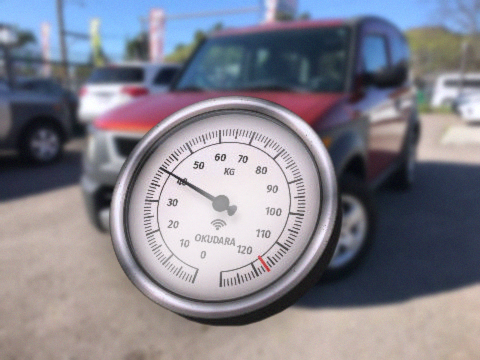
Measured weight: 40,kg
